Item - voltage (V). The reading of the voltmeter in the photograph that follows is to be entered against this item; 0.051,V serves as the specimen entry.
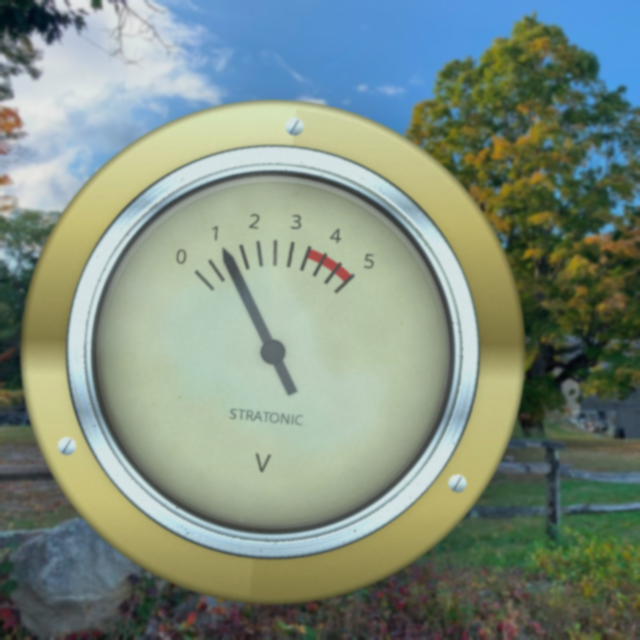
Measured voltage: 1,V
